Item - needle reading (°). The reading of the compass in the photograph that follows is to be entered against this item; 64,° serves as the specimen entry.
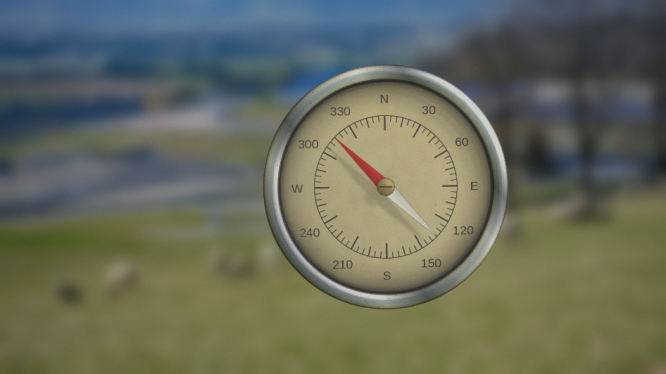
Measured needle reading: 315,°
